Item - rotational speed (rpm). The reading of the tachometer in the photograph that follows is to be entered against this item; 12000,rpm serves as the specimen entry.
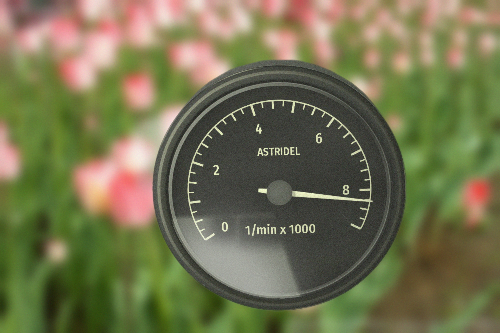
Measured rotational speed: 8250,rpm
